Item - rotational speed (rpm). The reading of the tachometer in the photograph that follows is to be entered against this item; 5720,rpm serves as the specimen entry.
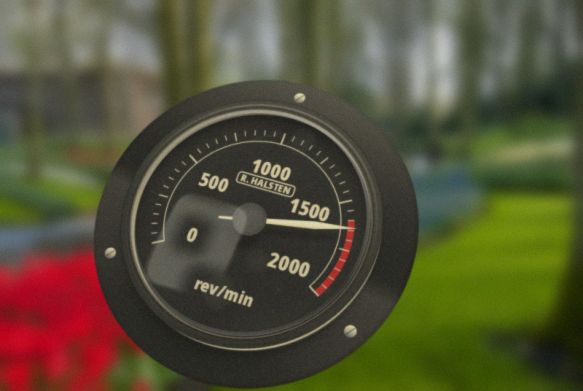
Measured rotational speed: 1650,rpm
